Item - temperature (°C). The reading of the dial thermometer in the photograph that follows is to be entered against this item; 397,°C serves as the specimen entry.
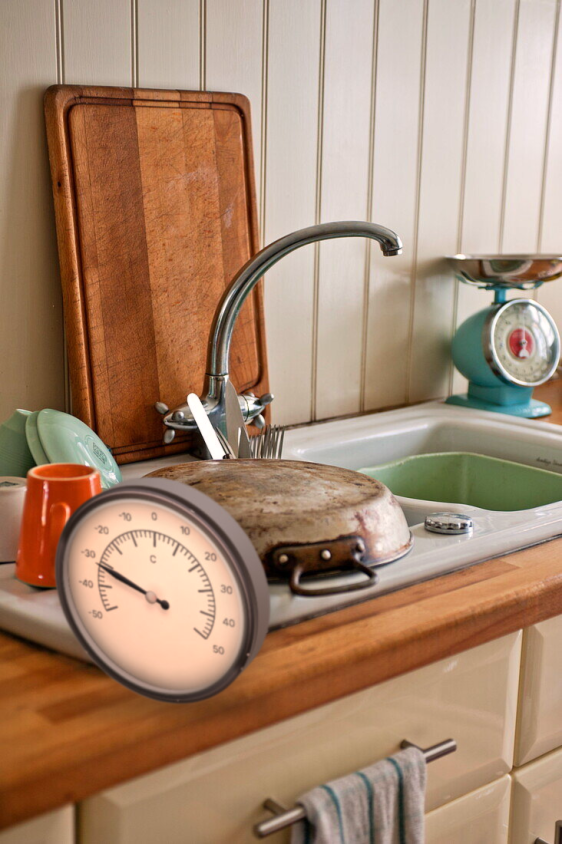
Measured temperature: -30,°C
